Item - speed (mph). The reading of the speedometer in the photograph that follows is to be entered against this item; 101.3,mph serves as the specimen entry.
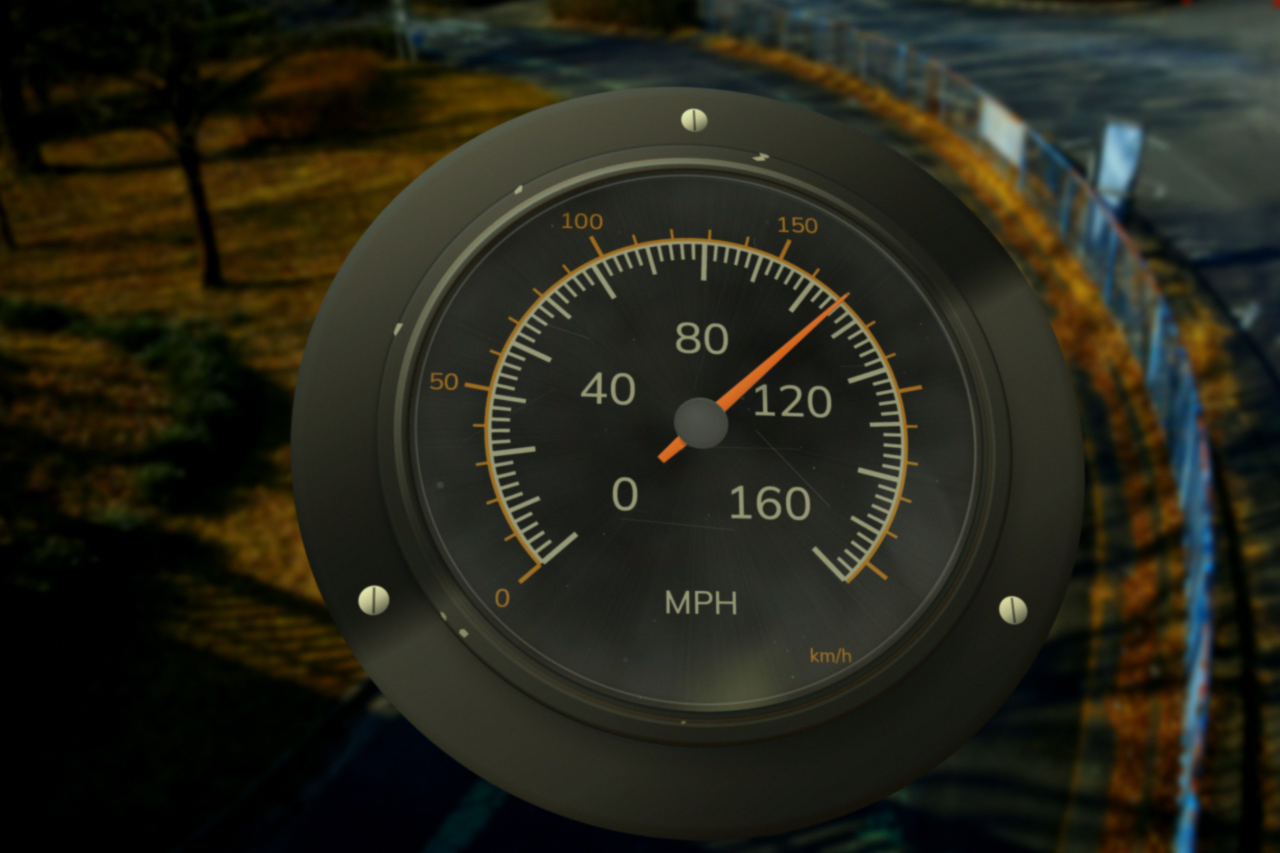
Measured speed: 106,mph
